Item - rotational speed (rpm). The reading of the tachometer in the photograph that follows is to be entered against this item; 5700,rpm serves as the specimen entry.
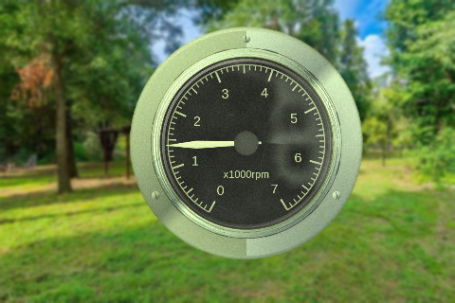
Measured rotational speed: 1400,rpm
